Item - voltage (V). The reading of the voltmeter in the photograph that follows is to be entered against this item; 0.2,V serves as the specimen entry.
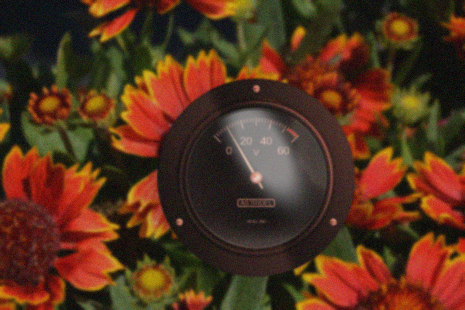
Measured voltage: 10,V
